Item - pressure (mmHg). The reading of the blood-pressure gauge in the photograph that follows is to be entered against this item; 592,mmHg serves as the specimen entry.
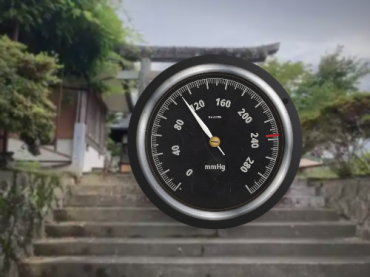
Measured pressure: 110,mmHg
